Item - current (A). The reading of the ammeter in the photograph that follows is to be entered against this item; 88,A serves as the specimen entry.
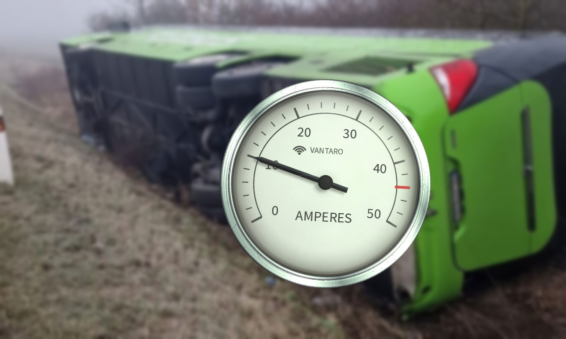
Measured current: 10,A
